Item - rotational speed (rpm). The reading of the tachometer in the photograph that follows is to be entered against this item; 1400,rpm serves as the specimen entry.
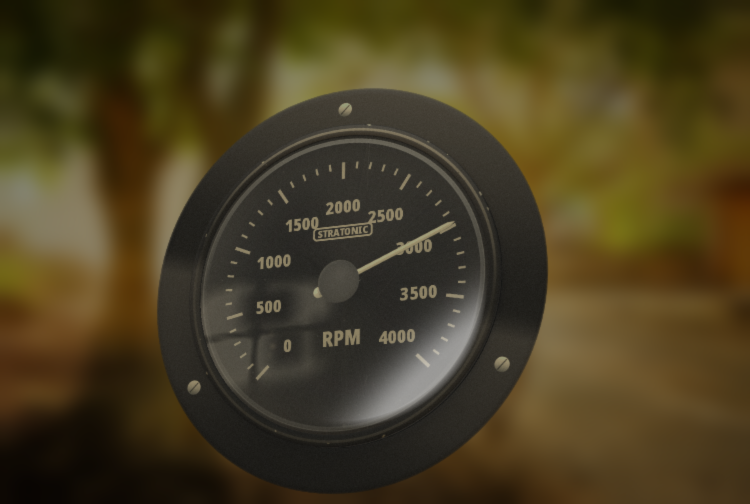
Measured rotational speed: 3000,rpm
